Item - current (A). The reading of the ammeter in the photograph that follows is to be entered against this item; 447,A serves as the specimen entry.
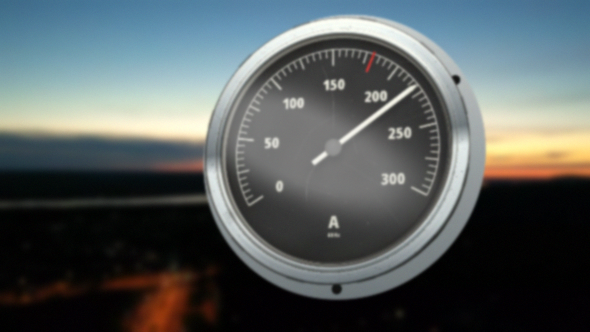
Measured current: 220,A
